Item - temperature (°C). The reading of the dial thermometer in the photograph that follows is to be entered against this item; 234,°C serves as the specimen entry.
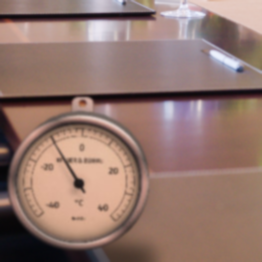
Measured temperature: -10,°C
